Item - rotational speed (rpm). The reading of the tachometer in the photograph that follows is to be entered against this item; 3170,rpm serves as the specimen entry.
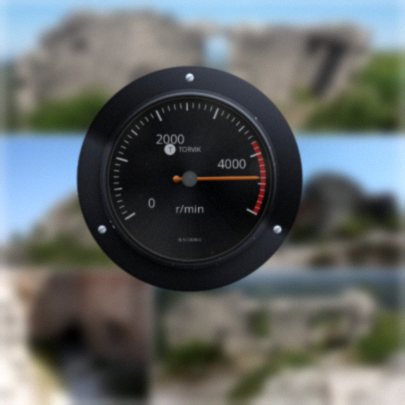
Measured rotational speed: 4400,rpm
